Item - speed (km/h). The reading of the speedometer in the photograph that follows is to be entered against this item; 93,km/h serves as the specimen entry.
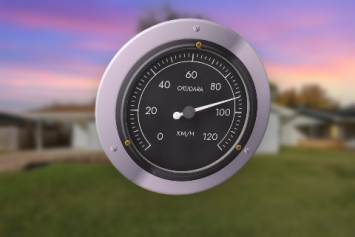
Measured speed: 92,km/h
